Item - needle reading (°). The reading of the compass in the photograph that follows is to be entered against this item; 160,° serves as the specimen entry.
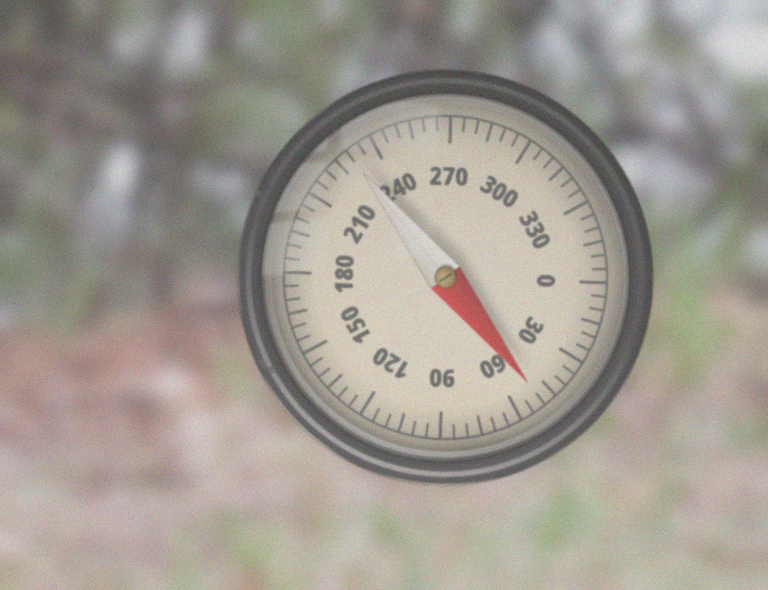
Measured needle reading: 50,°
